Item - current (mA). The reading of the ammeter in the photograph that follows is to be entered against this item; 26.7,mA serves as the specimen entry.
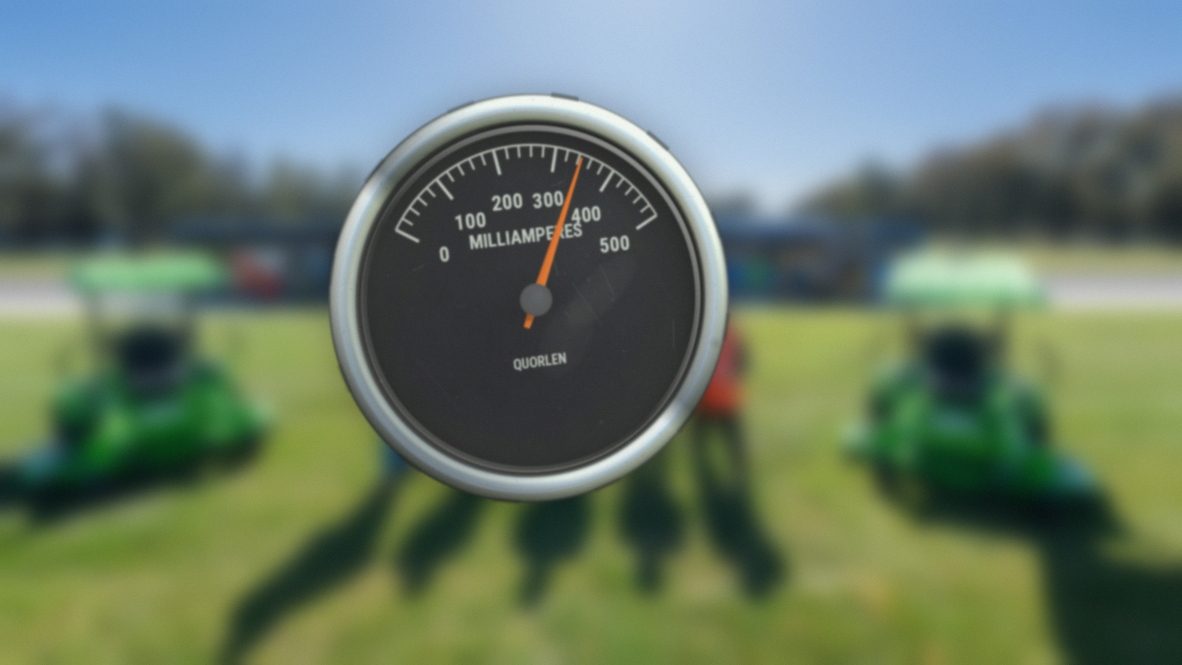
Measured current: 340,mA
